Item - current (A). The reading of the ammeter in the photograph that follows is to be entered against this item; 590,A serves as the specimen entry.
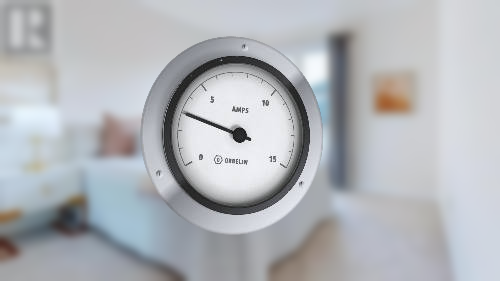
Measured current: 3,A
